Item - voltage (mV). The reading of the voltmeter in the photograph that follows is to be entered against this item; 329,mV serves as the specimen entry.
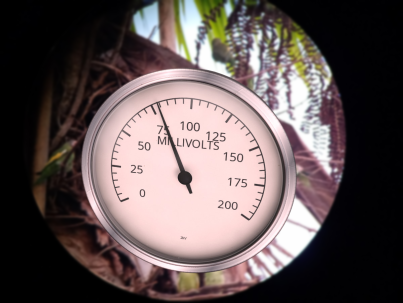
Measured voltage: 80,mV
